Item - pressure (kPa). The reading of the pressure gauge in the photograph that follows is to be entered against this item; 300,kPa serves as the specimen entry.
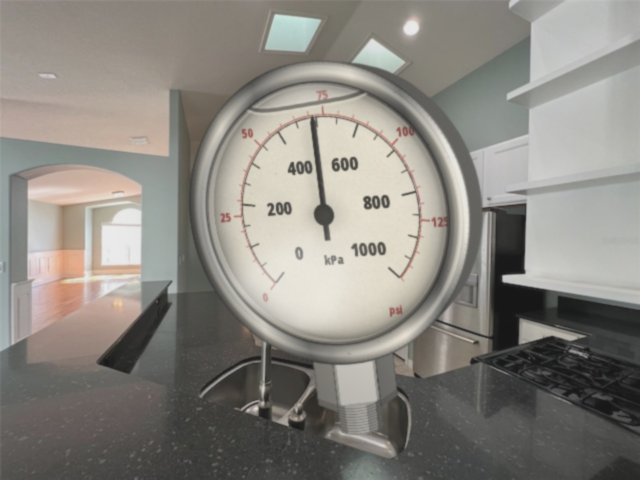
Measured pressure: 500,kPa
